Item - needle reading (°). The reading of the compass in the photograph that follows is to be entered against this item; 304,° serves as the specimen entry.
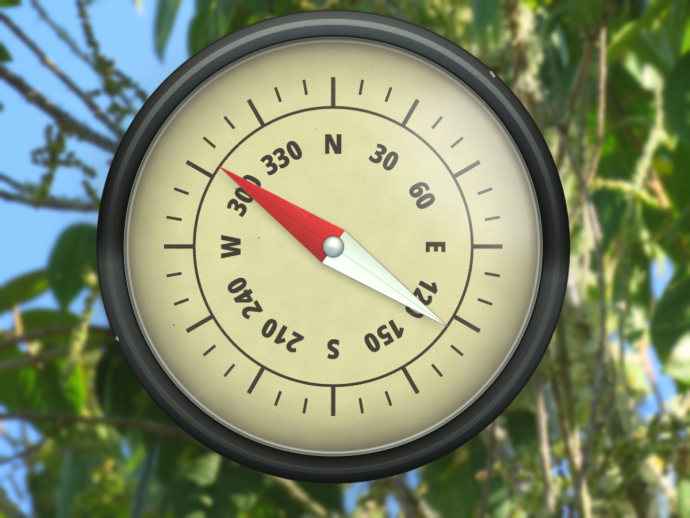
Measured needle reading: 305,°
